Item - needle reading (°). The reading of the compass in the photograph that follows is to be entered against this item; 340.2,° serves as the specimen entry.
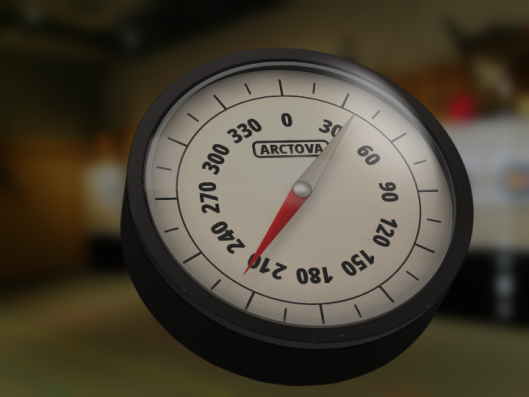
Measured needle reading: 217.5,°
